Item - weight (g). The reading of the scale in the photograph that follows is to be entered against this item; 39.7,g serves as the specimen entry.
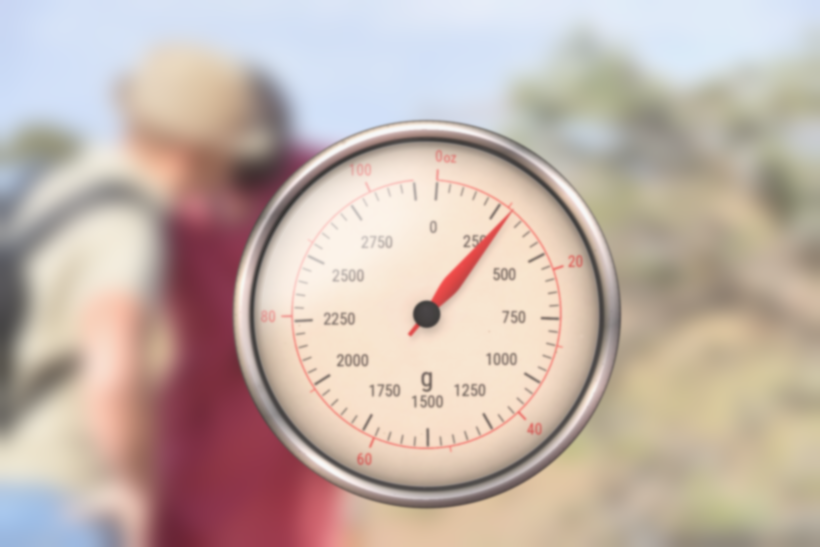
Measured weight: 300,g
